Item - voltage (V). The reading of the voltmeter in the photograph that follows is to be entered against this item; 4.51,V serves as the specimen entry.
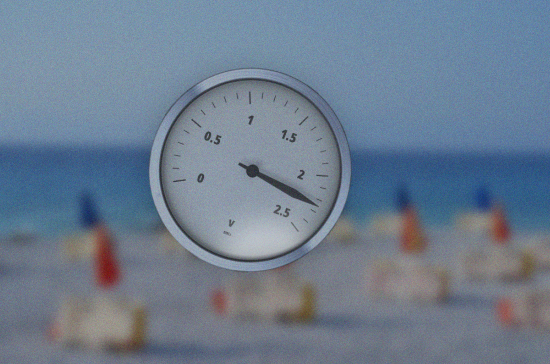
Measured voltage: 2.25,V
